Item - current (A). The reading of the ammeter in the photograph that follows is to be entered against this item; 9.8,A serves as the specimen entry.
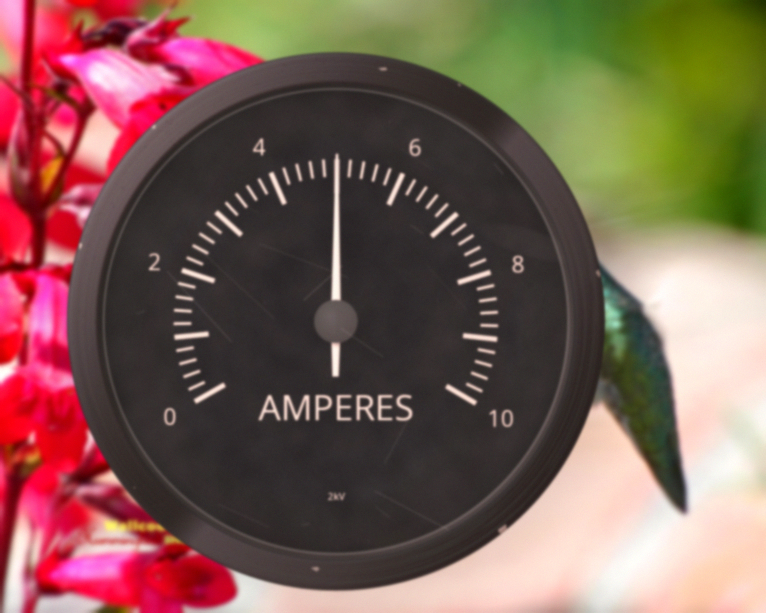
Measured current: 5,A
